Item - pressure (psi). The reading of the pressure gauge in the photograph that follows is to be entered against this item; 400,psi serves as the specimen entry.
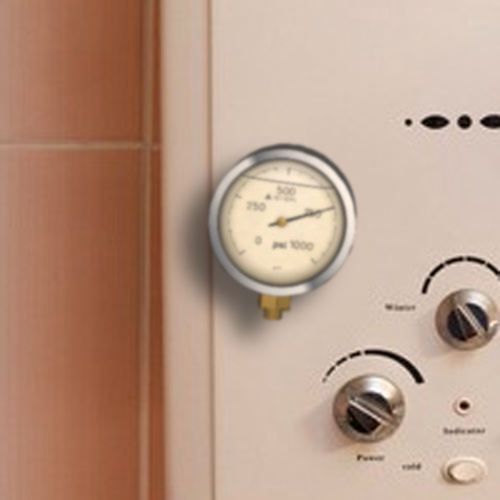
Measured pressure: 750,psi
